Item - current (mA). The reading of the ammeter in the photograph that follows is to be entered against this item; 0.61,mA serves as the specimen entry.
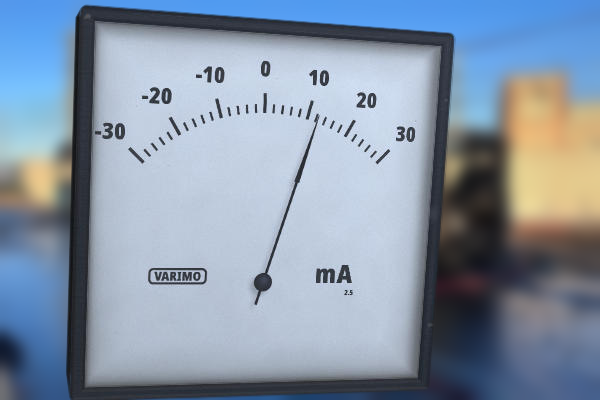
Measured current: 12,mA
